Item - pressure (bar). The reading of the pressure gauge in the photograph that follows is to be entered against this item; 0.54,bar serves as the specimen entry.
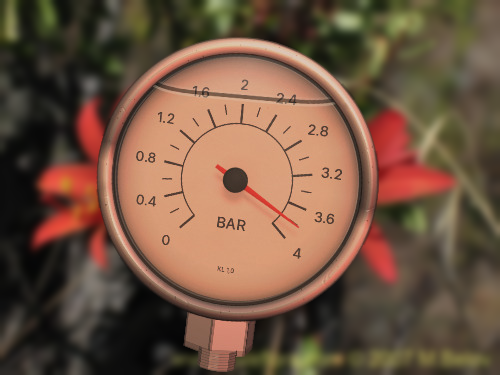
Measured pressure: 3.8,bar
